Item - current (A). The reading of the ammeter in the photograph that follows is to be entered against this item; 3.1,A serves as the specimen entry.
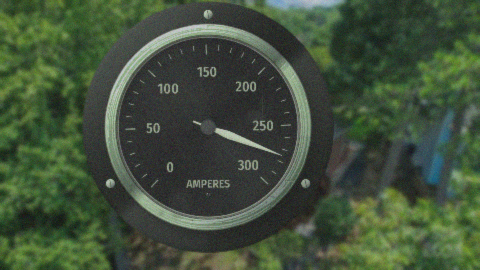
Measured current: 275,A
